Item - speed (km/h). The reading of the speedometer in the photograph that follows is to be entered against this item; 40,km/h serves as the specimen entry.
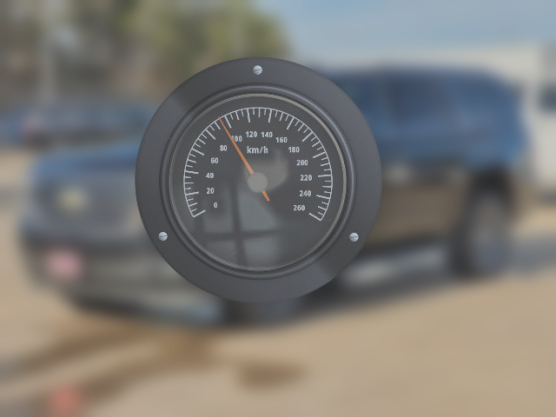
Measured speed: 95,km/h
